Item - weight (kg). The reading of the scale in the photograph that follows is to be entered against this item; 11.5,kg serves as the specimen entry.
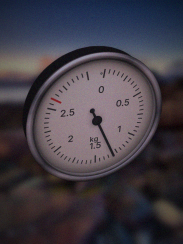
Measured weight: 1.3,kg
